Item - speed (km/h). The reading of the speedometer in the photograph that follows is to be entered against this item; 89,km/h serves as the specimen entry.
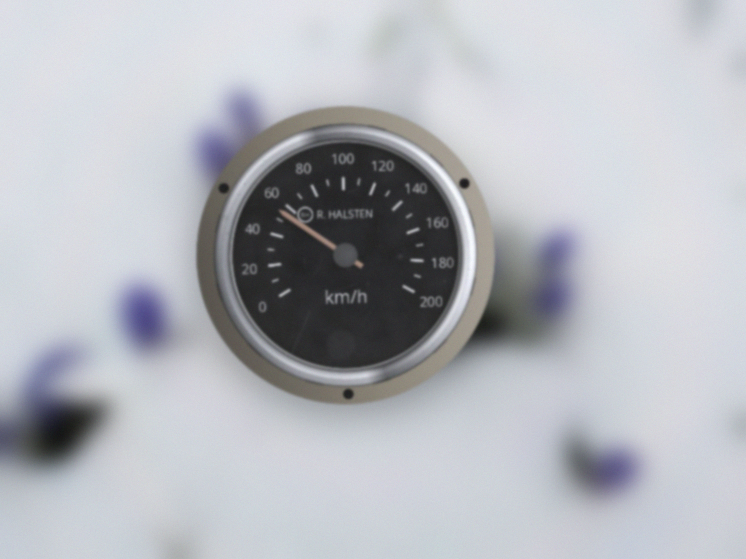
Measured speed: 55,km/h
